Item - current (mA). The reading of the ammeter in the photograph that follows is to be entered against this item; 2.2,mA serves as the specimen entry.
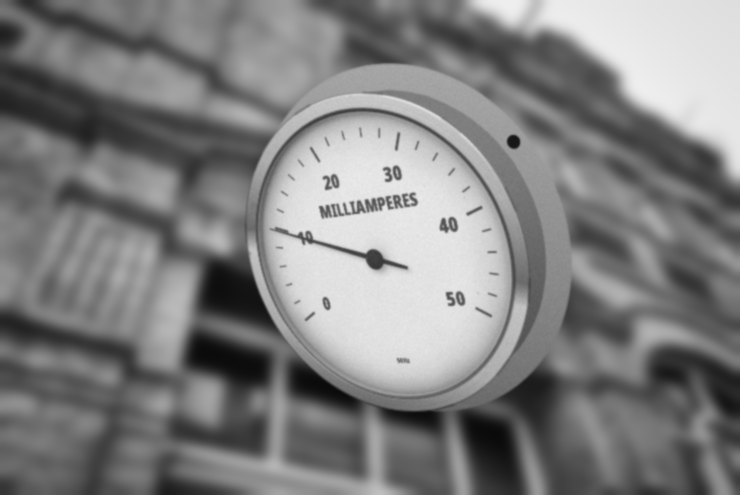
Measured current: 10,mA
